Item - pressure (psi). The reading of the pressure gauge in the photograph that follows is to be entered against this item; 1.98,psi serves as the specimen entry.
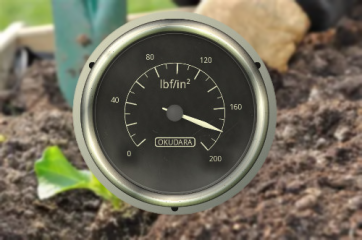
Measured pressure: 180,psi
